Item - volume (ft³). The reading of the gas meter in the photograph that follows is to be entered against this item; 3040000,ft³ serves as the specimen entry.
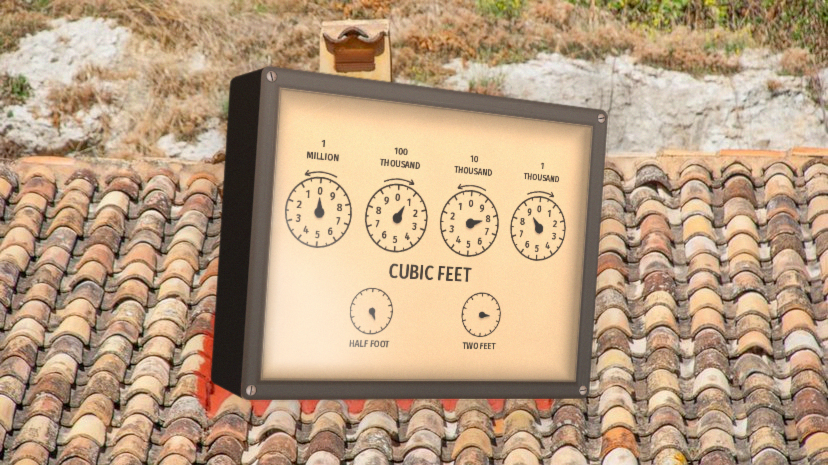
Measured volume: 7900,ft³
